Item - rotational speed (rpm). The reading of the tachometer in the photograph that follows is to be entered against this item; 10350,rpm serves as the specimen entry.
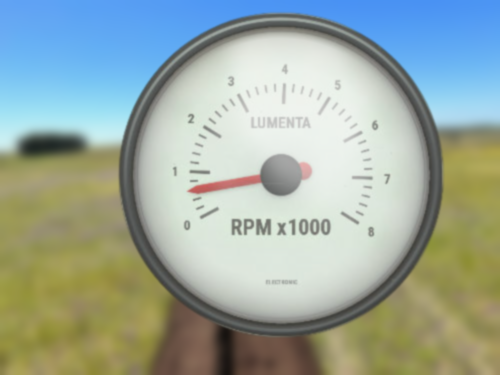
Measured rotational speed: 600,rpm
